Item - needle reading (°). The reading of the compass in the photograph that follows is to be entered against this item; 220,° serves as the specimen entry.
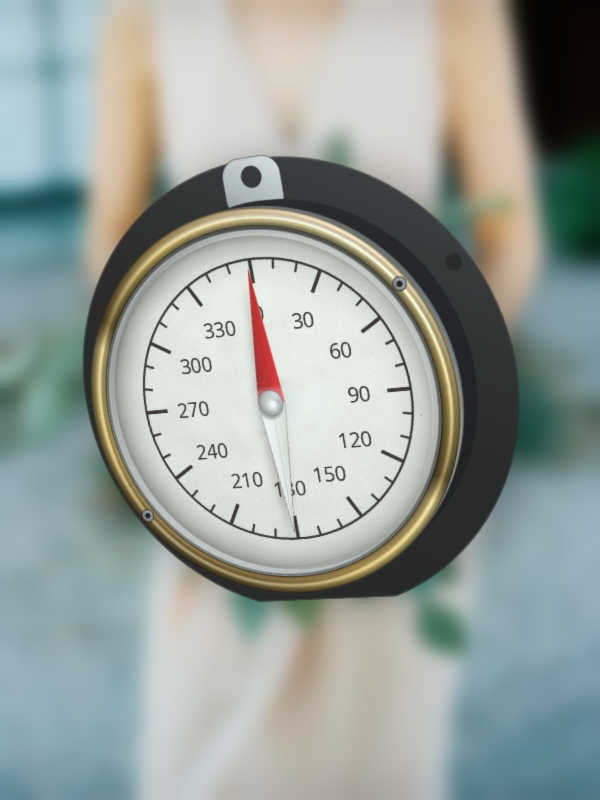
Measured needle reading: 0,°
